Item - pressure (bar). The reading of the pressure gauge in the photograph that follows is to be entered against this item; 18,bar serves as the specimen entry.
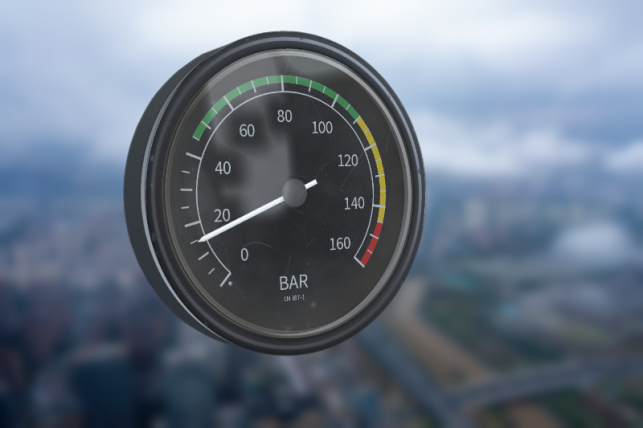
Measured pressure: 15,bar
